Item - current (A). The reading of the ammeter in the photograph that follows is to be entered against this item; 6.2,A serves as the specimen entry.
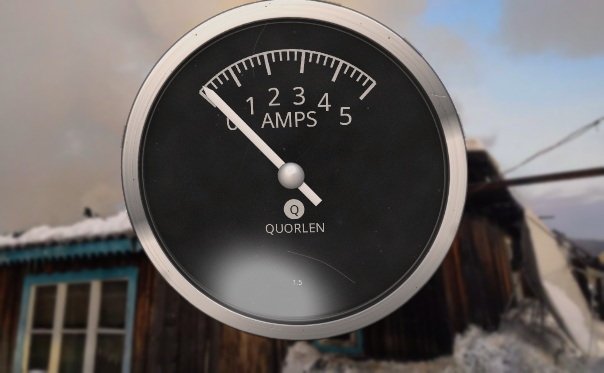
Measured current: 0.2,A
